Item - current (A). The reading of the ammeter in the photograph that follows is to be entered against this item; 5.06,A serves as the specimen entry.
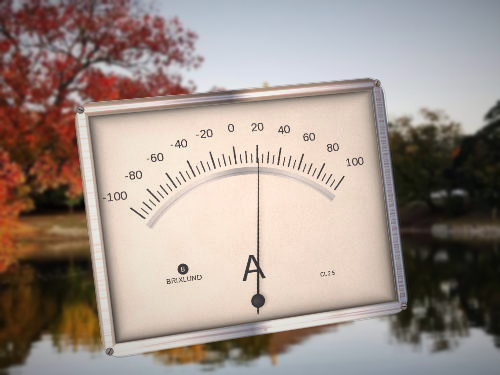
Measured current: 20,A
